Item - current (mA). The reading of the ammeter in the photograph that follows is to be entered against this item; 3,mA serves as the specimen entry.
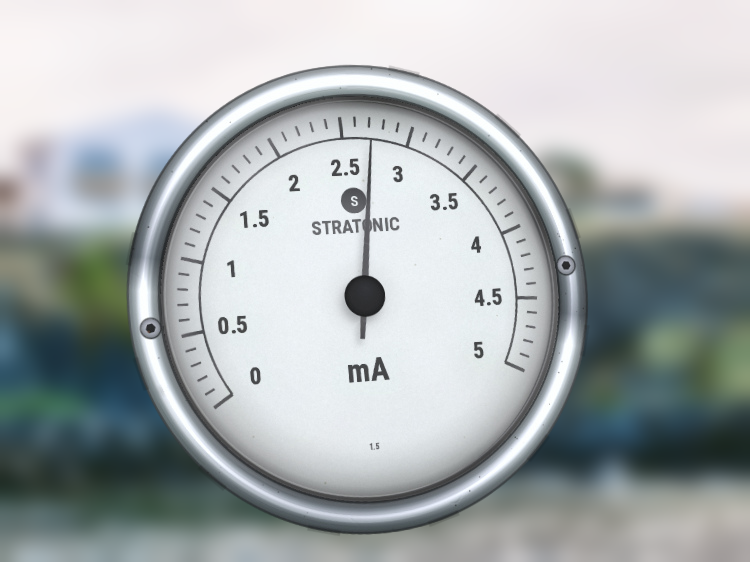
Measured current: 2.7,mA
